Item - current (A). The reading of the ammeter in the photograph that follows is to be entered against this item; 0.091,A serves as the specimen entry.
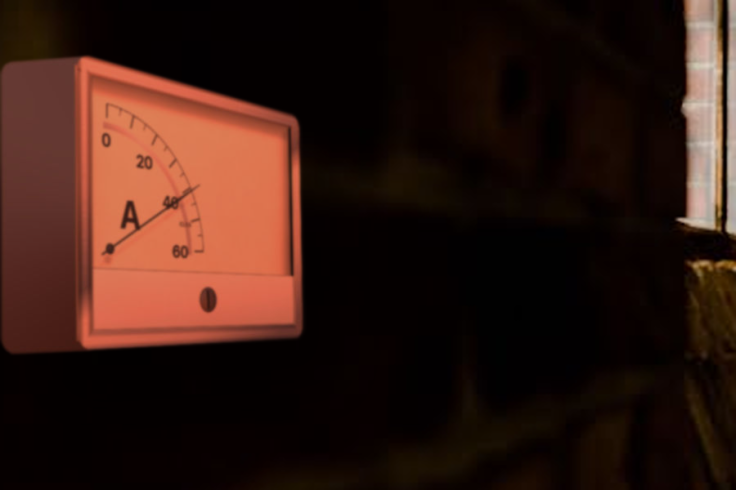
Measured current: 40,A
